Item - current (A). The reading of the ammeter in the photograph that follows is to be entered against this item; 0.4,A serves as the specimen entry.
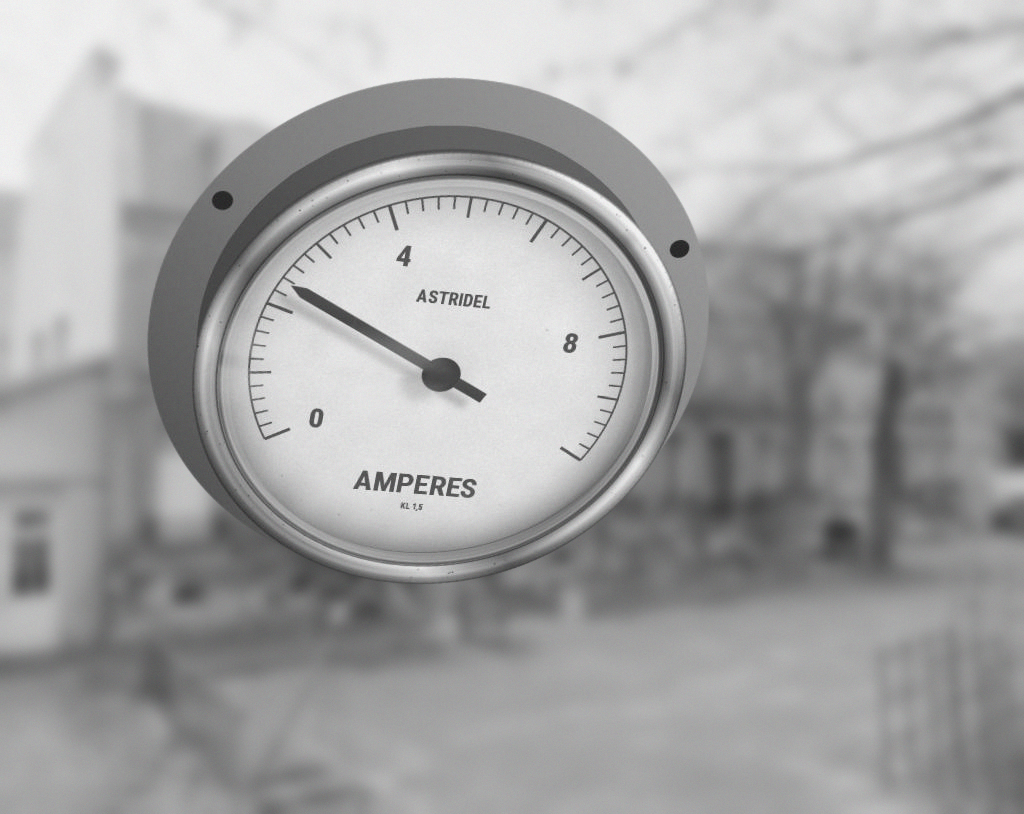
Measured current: 2.4,A
